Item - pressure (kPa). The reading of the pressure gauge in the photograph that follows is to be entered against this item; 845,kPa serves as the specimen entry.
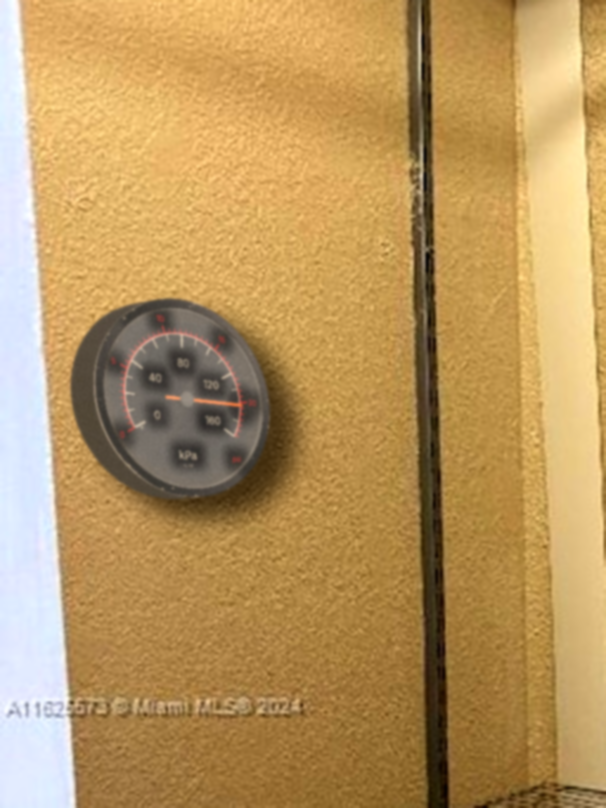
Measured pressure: 140,kPa
